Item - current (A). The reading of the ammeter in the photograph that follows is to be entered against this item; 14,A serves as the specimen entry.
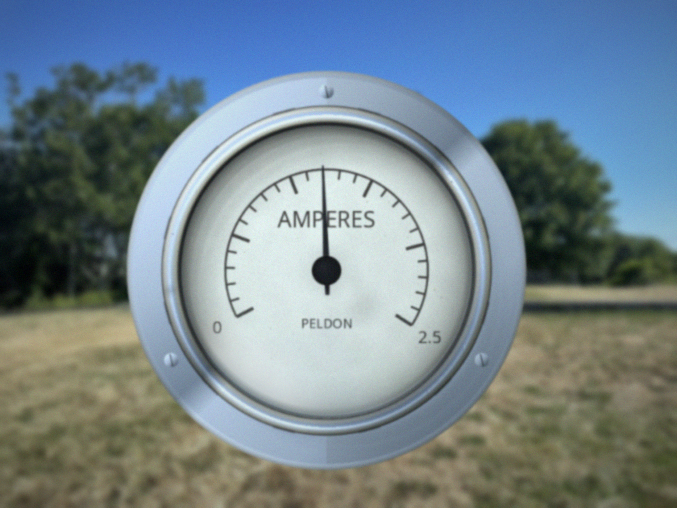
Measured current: 1.2,A
